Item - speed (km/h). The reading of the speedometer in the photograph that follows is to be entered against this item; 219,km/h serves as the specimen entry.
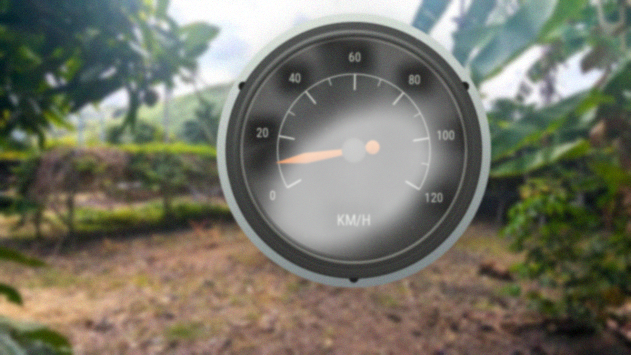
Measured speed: 10,km/h
